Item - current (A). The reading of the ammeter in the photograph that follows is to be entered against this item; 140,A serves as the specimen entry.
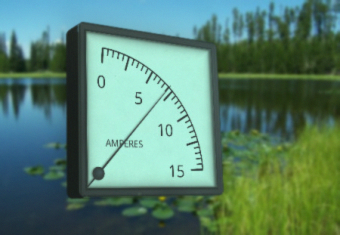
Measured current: 7,A
